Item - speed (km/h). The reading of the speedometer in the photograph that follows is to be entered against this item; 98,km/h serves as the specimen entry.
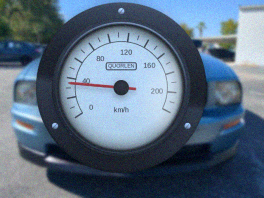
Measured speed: 35,km/h
